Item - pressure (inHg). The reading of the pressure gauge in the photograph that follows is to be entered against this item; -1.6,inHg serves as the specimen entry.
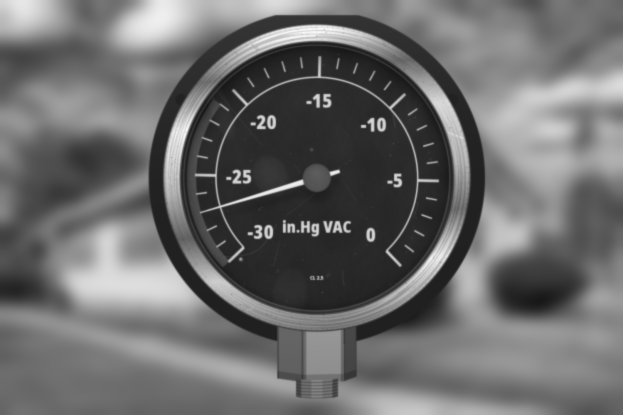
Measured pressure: -27,inHg
